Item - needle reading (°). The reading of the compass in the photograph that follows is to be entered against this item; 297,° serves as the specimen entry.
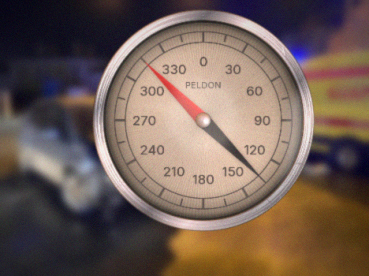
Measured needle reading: 315,°
